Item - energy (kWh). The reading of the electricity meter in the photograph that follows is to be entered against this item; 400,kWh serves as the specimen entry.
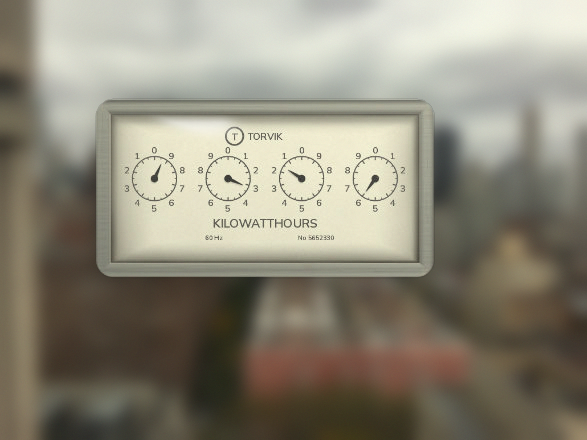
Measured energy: 9316,kWh
